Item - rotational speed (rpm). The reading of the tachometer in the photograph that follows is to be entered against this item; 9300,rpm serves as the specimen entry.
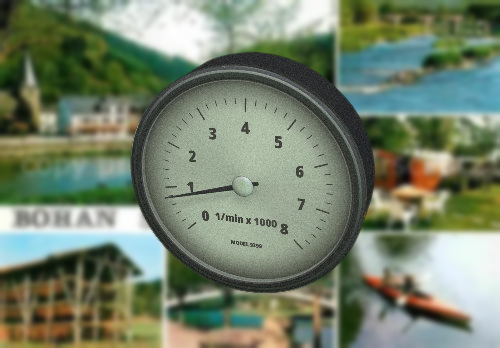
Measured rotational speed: 800,rpm
